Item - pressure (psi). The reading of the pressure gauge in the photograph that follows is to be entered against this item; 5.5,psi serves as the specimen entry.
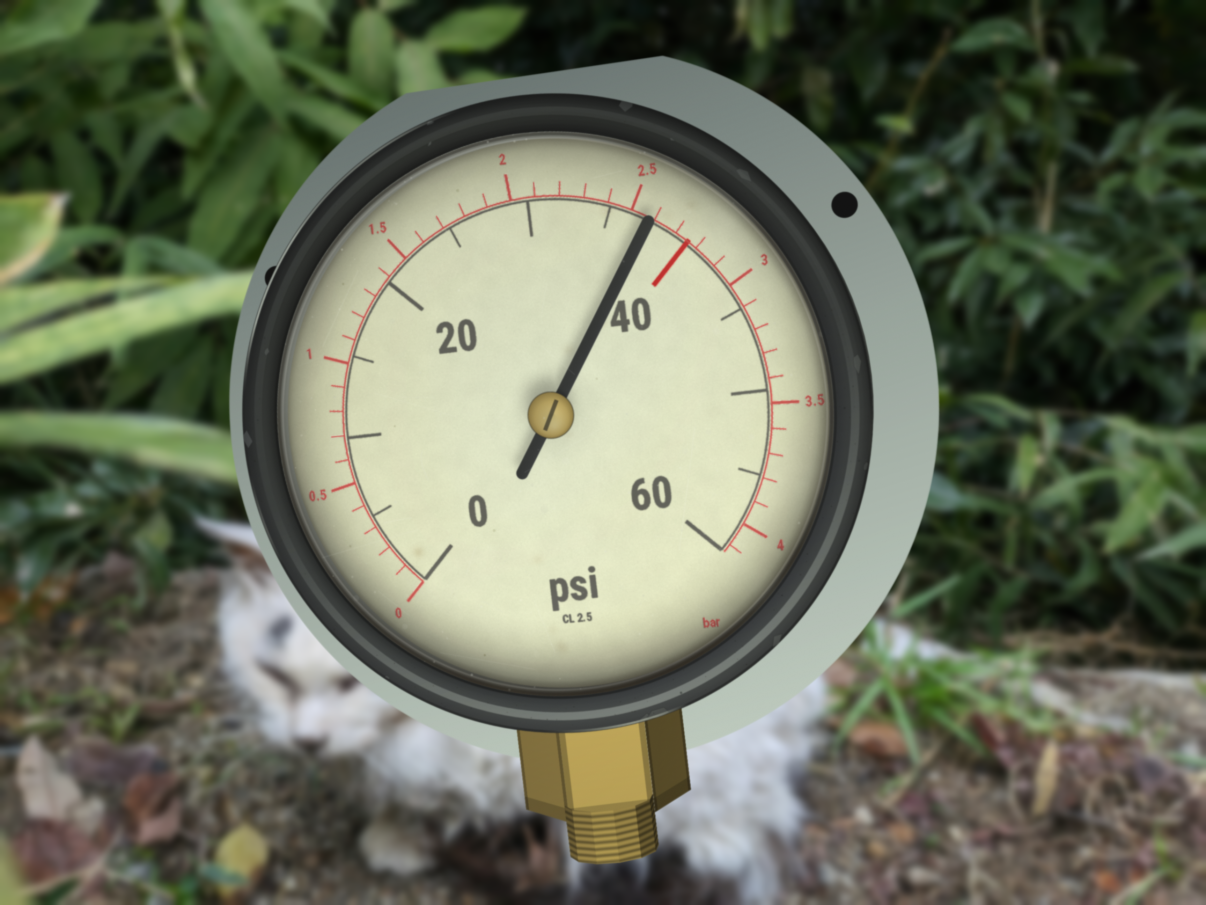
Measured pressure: 37.5,psi
